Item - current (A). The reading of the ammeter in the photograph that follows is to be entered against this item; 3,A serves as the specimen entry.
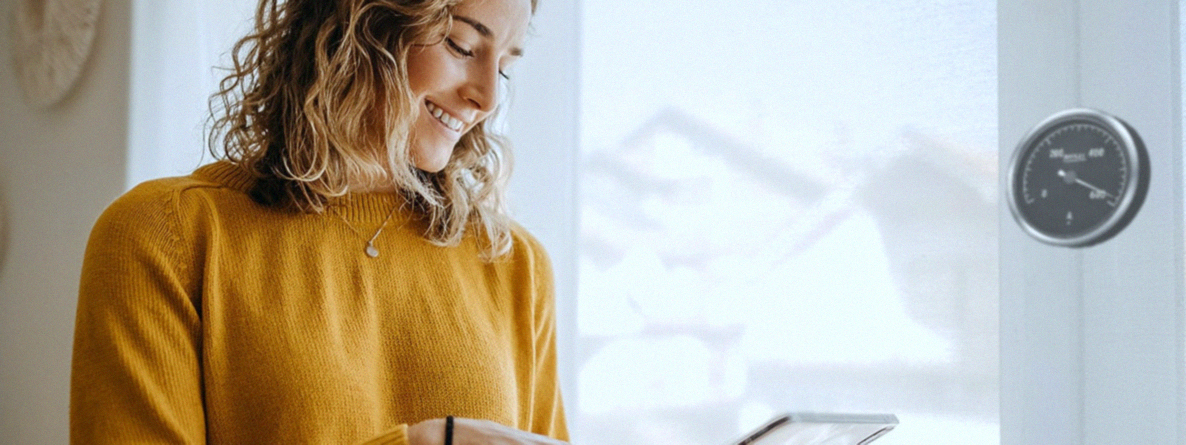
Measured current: 580,A
